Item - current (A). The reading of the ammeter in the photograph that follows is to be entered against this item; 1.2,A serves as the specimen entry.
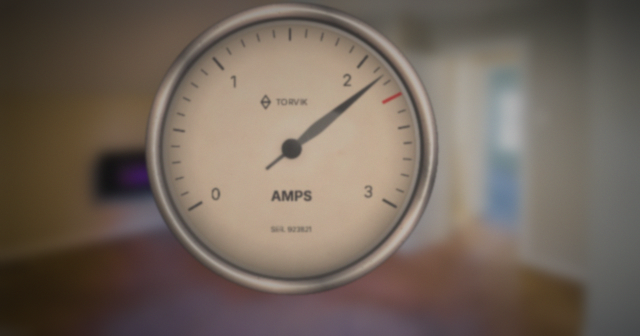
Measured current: 2.15,A
